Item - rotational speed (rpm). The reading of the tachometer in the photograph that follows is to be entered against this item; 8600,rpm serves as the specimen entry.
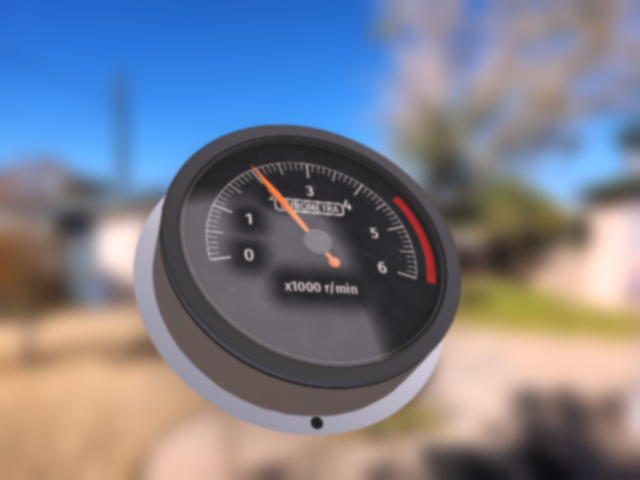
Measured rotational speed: 2000,rpm
